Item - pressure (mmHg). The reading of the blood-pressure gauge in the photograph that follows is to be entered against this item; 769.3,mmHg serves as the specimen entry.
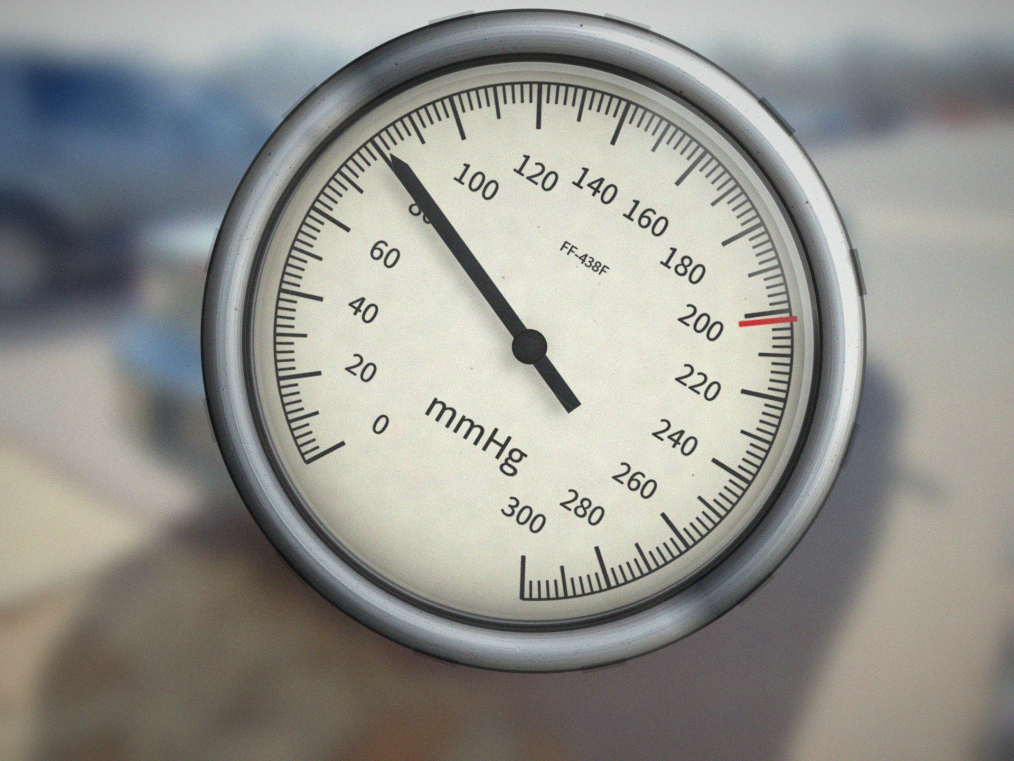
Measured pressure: 82,mmHg
